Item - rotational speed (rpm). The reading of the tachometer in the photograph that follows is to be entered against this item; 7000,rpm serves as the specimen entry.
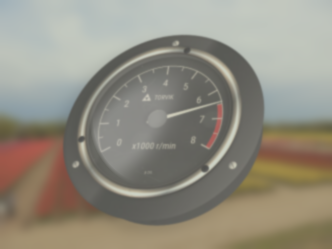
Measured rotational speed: 6500,rpm
